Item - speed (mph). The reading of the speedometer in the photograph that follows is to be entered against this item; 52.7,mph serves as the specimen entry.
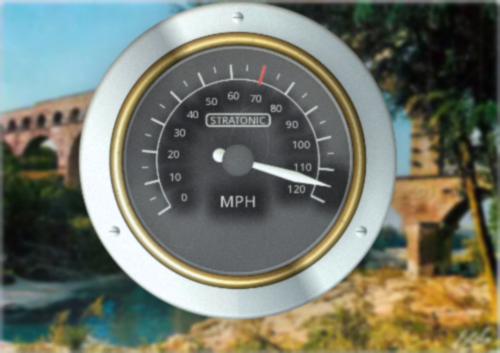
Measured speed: 115,mph
